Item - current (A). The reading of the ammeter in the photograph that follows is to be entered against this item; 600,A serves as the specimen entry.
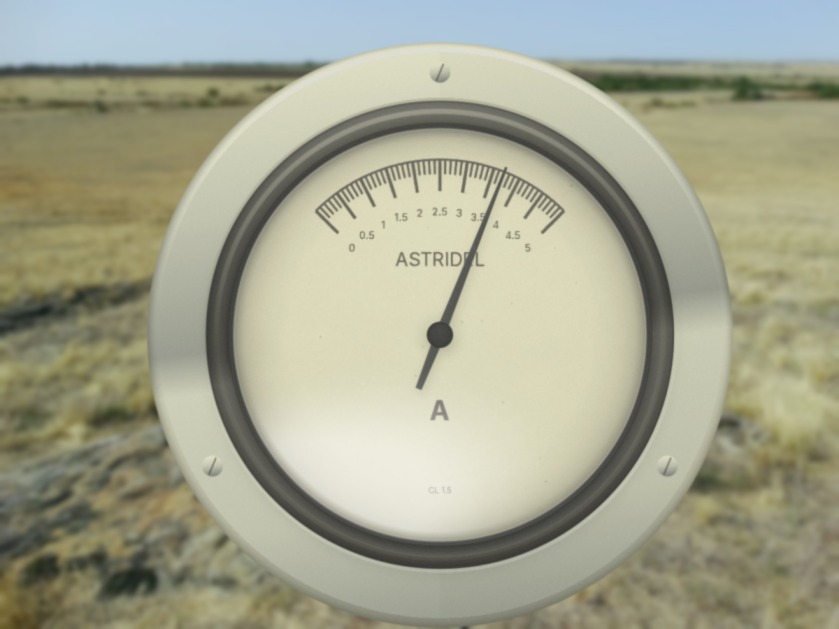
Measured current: 3.7,A
